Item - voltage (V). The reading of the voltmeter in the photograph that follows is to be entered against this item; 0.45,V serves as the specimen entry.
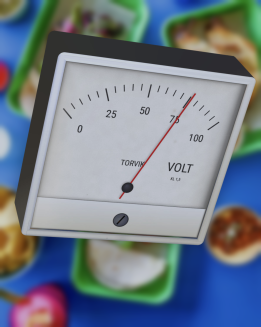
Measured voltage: 75,V
